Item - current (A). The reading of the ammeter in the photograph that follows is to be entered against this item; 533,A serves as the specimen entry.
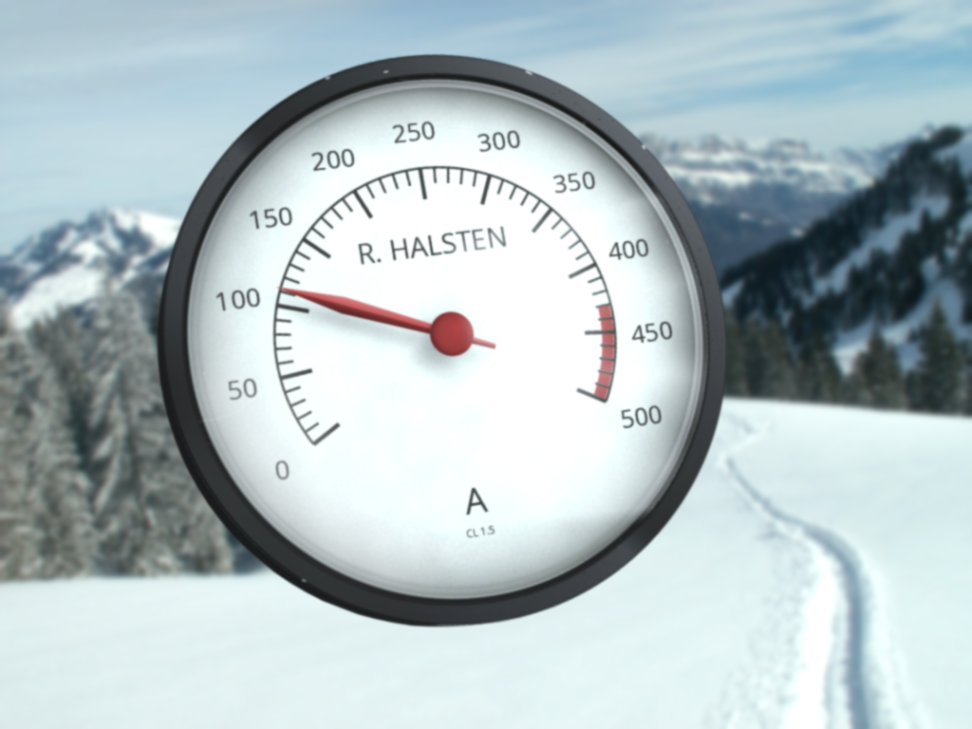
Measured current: 110,A
